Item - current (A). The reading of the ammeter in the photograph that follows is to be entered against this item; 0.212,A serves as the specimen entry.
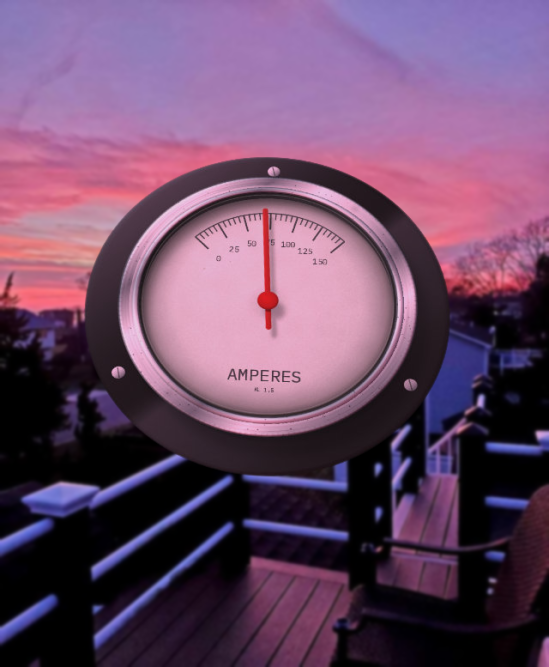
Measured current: 70,A
